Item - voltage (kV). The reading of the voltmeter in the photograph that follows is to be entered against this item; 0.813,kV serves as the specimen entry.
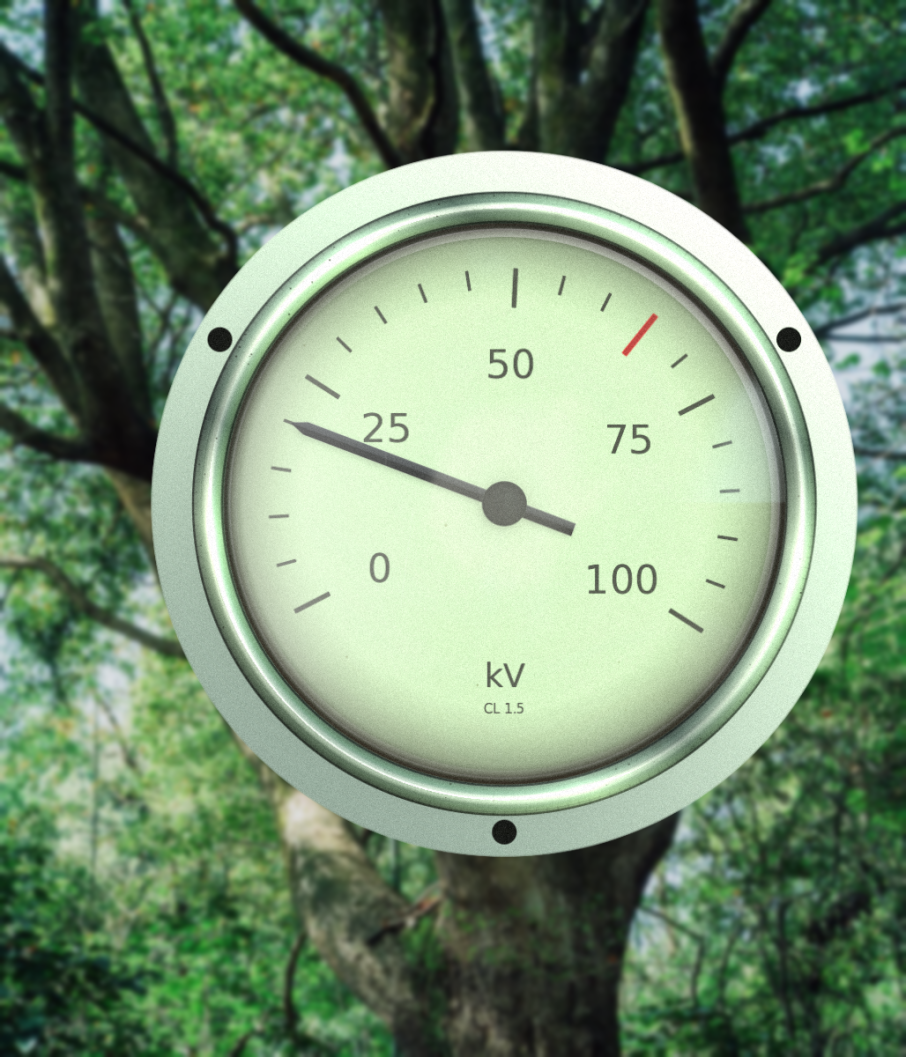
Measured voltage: 20,kV
